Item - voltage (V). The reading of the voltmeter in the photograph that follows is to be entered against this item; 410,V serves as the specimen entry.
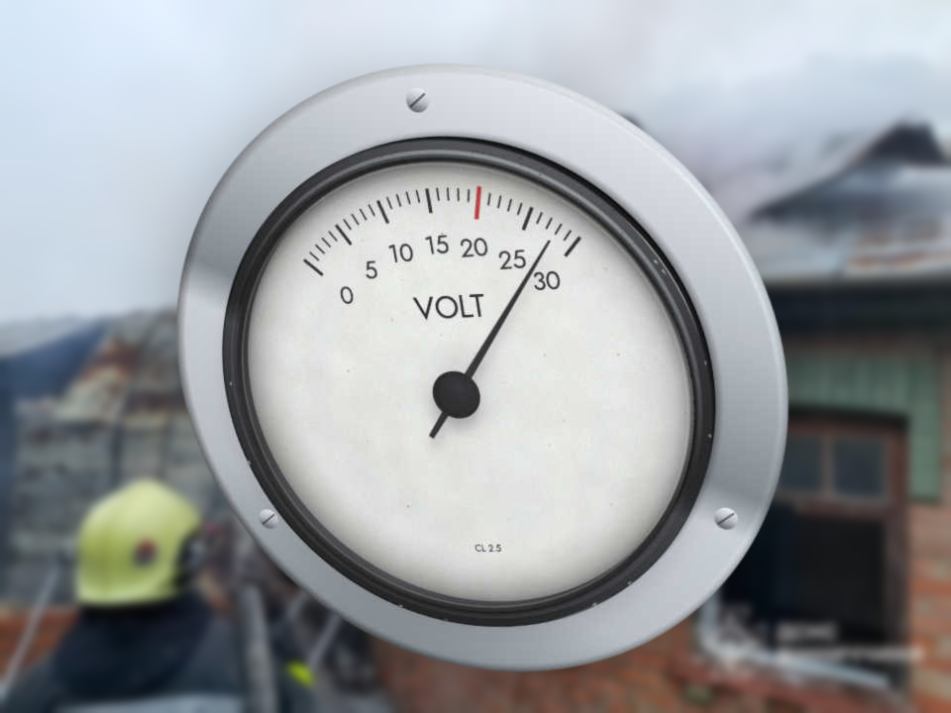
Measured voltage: 28,V
